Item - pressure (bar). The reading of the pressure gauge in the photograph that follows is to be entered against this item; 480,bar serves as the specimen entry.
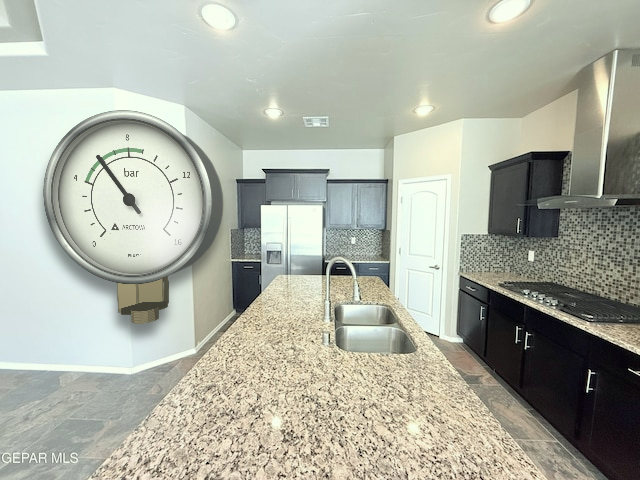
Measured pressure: 6,bar
